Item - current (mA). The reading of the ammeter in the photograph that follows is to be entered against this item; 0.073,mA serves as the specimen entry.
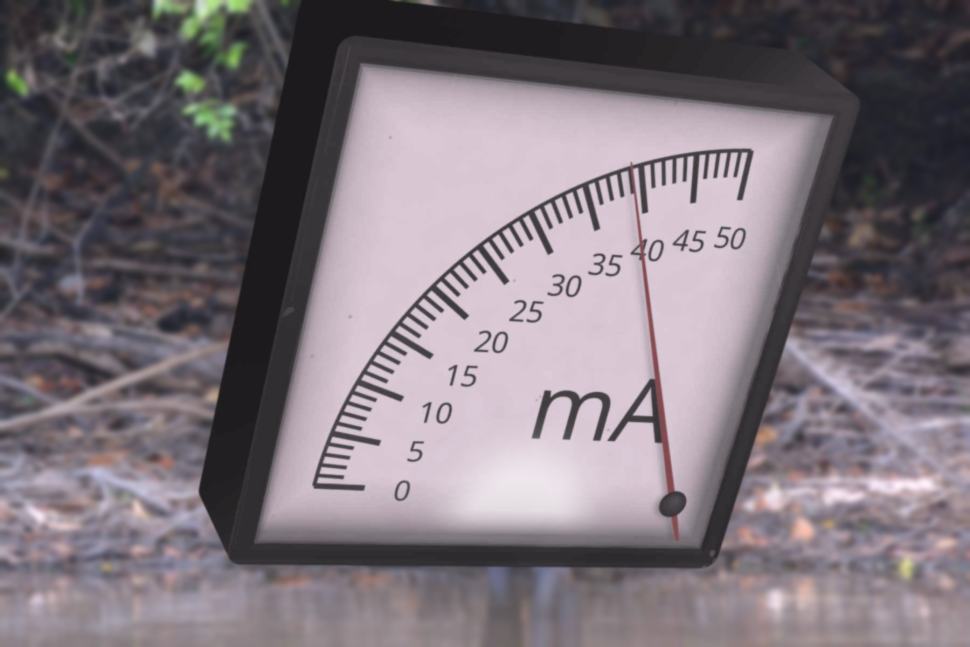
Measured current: 39,mA
